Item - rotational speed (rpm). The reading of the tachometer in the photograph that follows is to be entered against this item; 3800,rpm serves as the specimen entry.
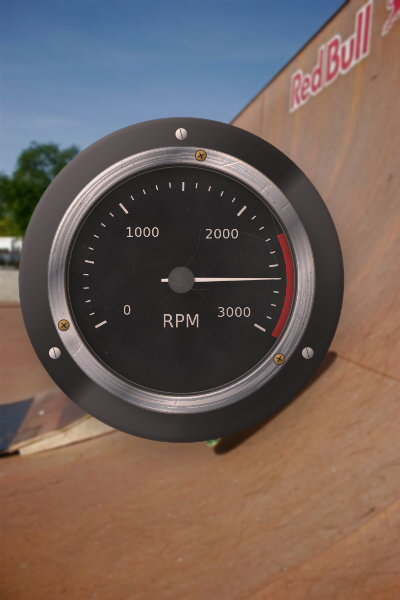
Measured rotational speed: 2600,rpm
